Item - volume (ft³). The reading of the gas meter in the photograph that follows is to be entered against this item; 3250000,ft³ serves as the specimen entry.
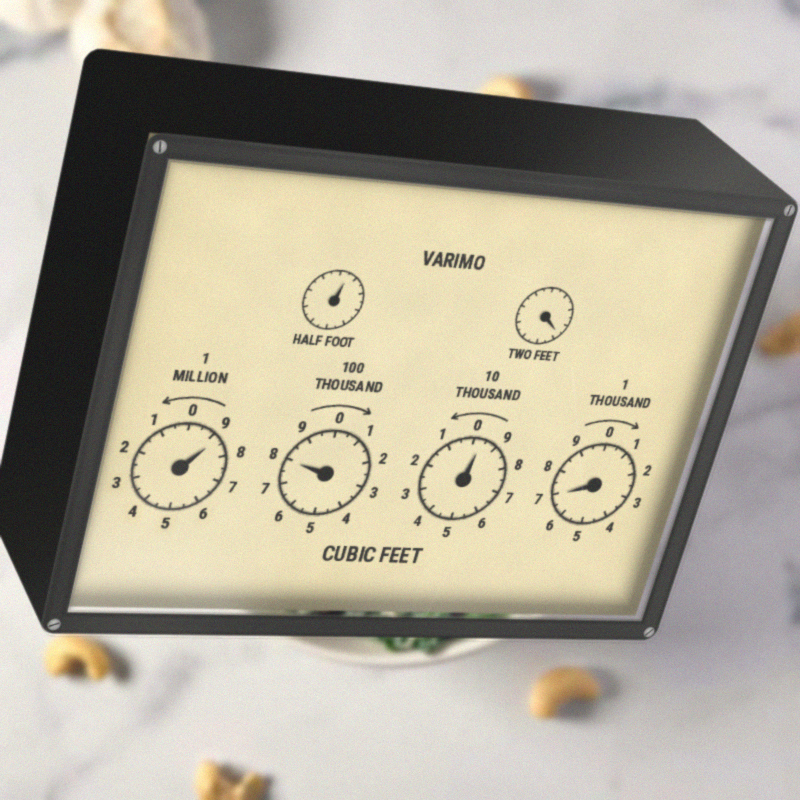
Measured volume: 879700,ft³
